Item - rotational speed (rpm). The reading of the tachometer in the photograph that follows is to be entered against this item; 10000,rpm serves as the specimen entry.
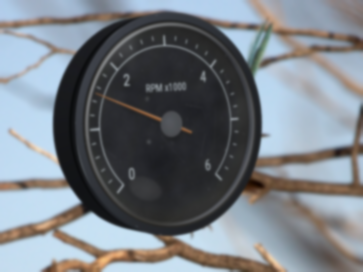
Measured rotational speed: 1500,rpm
